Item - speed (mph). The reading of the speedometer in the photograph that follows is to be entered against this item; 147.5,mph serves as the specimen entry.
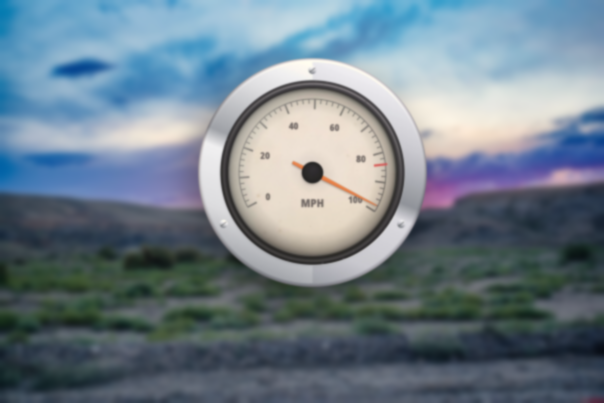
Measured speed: 98,mph
